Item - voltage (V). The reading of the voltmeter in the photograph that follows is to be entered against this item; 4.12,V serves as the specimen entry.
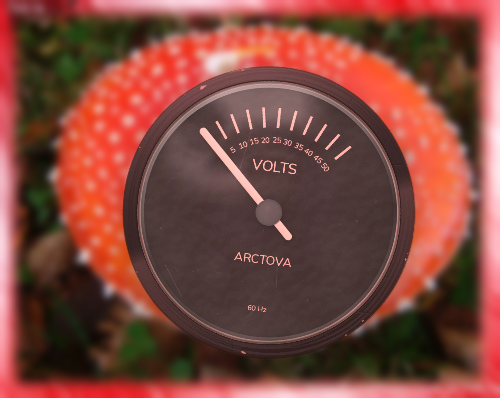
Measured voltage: 0,V
